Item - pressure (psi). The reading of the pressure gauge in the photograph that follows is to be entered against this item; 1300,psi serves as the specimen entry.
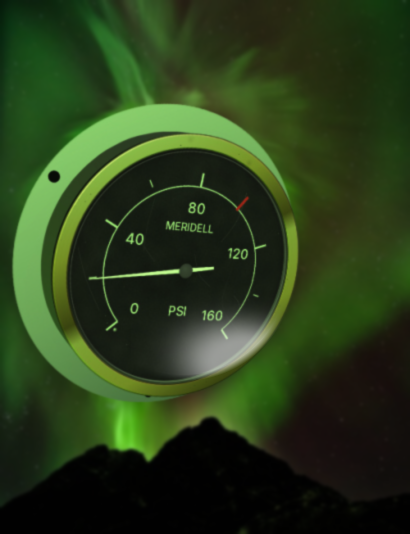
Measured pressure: 20,psi
